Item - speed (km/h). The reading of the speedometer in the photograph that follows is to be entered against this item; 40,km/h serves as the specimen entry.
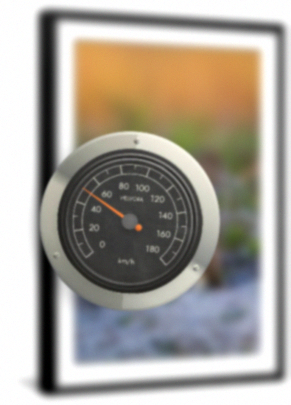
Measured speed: 50,km/h
